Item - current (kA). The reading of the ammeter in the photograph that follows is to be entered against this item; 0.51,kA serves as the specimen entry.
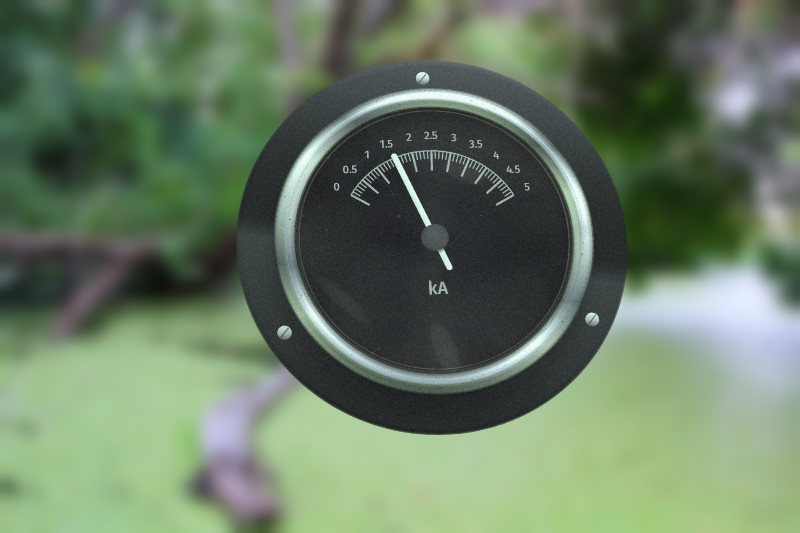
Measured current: 1.5,kA
